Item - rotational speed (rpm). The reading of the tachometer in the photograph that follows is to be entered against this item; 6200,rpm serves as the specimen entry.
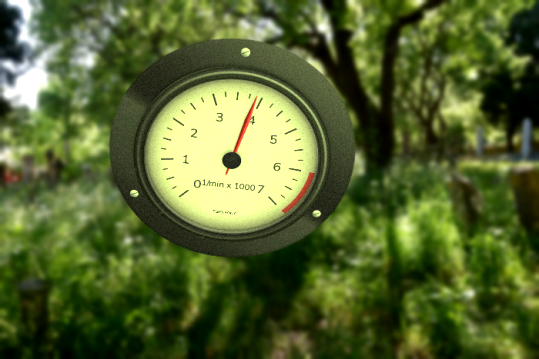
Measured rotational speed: 3875,rpm
